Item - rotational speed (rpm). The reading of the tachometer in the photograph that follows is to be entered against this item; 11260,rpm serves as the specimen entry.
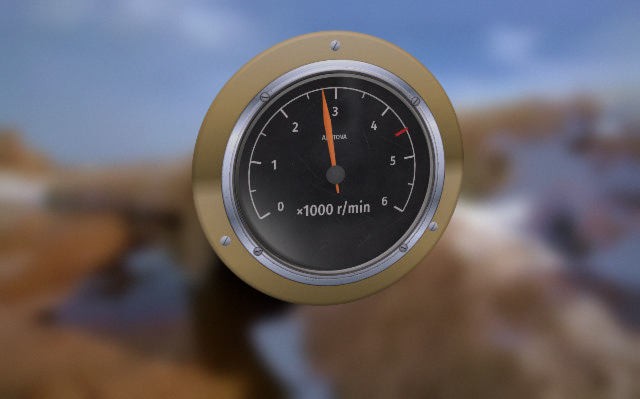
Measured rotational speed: 2750,rpm
